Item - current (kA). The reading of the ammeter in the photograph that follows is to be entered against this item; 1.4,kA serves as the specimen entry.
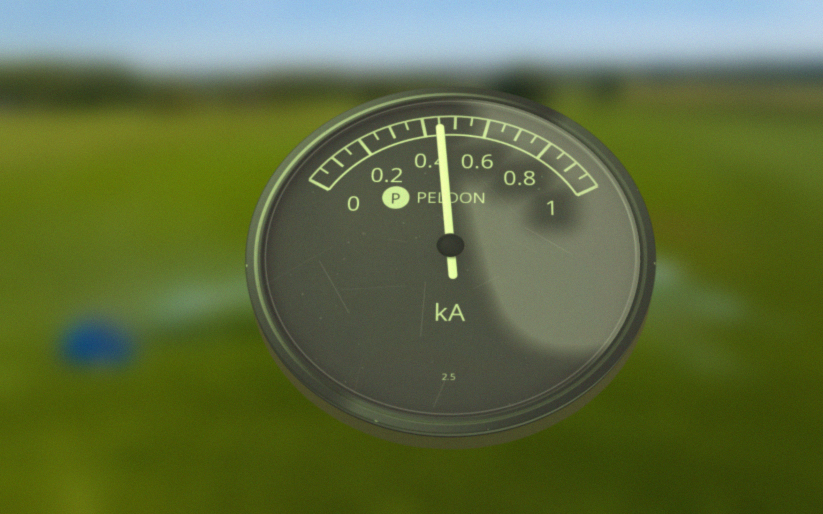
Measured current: 0.45,kA
